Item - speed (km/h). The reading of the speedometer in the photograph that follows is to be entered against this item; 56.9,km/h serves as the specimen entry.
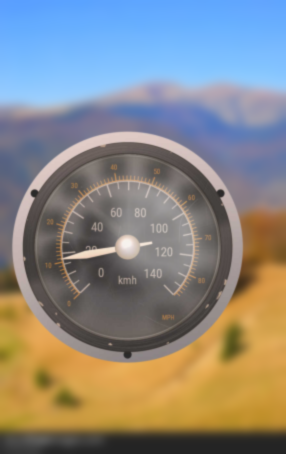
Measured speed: 17.5,km/h
